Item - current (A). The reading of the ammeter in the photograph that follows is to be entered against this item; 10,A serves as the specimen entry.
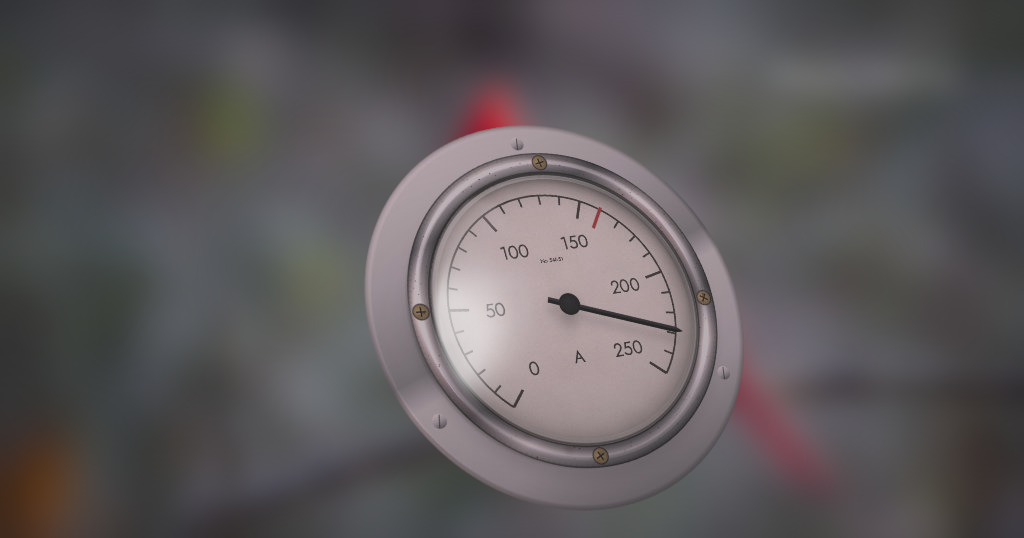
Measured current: 230,A
